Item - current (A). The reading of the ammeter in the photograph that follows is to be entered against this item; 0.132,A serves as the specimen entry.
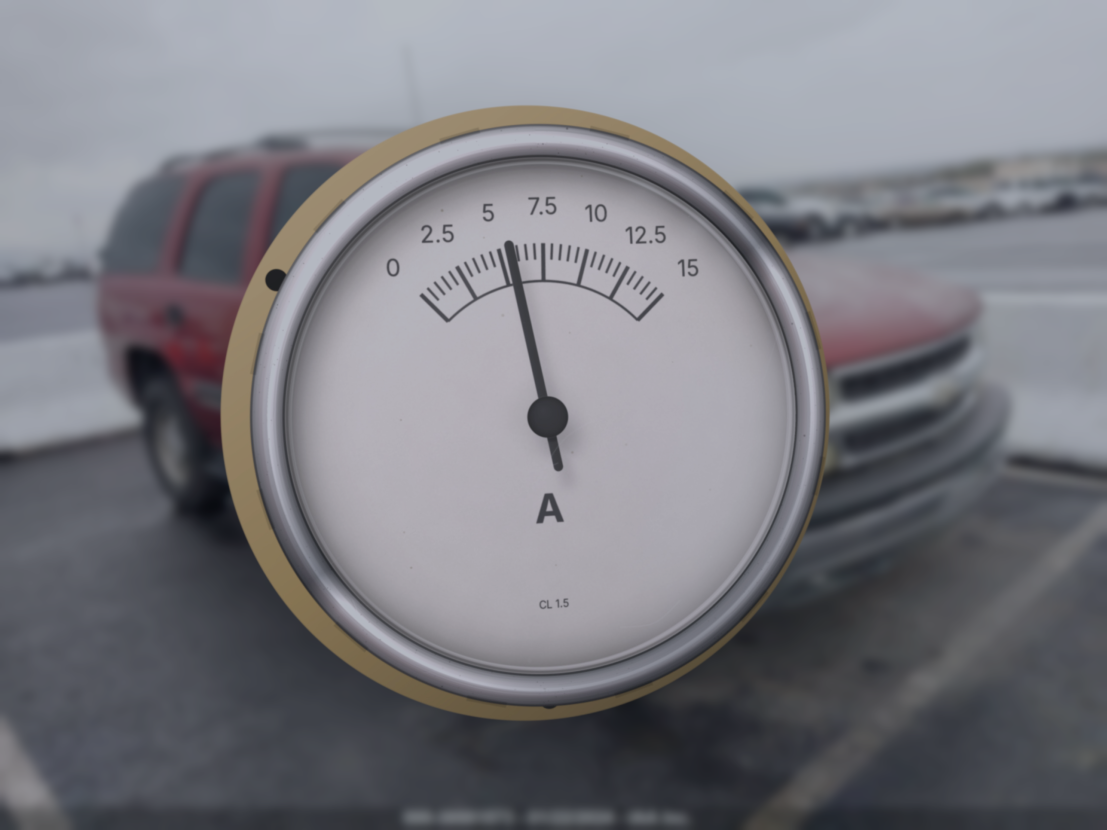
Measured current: 5.5,A
